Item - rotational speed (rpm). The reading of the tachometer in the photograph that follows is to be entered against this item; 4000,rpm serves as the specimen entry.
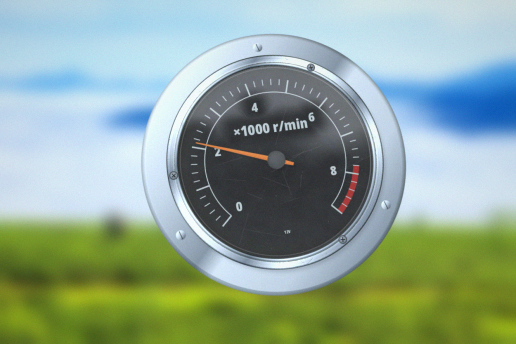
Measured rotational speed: 2100,rpm
